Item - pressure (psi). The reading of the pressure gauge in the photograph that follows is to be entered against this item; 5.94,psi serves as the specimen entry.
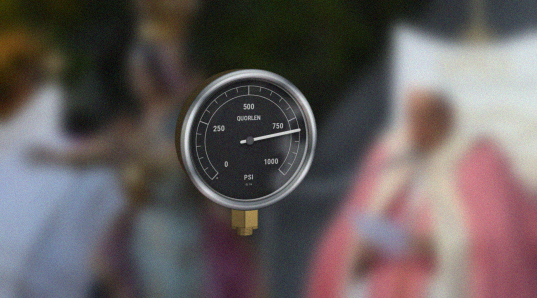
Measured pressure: 800,psi
